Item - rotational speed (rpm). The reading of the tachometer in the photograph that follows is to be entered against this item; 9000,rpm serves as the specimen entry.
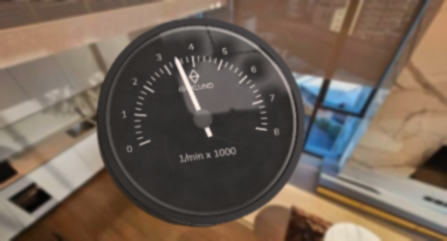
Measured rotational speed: 3400,rpm
